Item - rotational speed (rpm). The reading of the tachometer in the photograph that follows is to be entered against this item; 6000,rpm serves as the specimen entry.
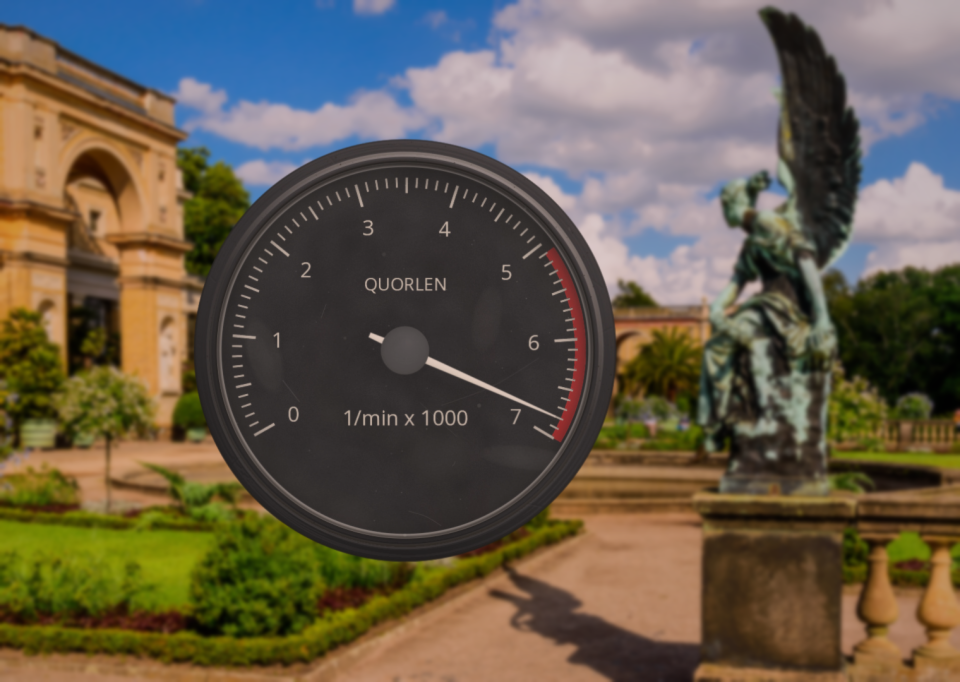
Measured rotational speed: 6800,rpm
